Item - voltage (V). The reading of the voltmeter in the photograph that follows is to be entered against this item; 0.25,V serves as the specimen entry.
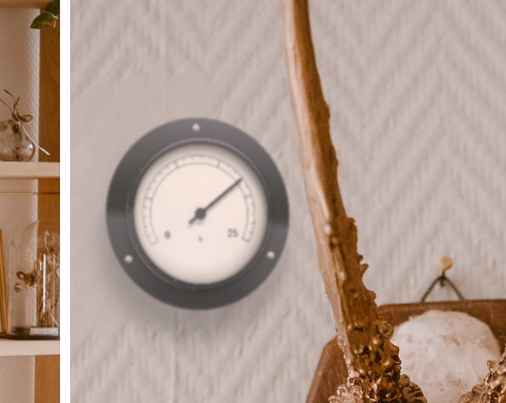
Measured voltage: 18,V
